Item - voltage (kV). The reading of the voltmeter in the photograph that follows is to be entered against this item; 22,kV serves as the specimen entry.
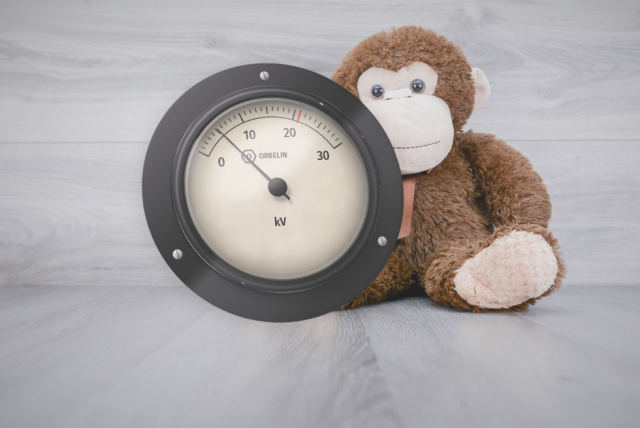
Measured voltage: 5,kV
